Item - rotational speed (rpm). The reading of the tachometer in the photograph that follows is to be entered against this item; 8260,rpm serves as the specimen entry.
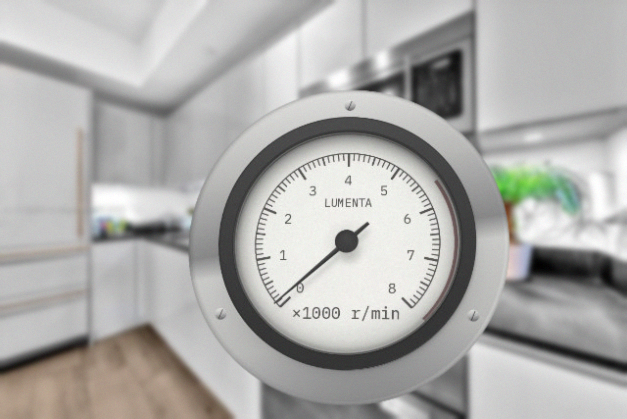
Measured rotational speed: 100,rpm
